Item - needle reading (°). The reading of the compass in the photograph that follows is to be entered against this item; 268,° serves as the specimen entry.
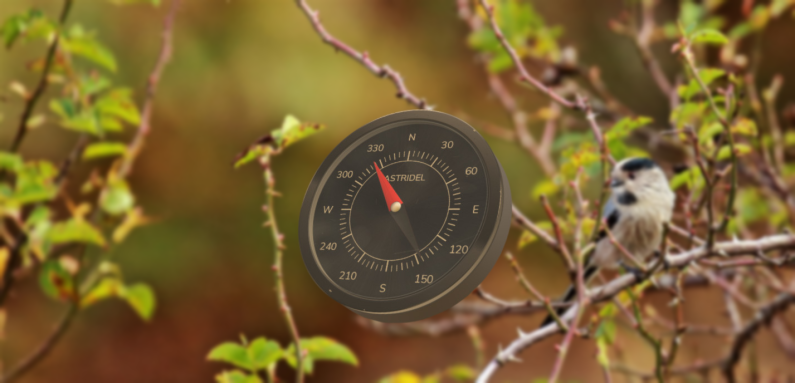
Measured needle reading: 325,°
